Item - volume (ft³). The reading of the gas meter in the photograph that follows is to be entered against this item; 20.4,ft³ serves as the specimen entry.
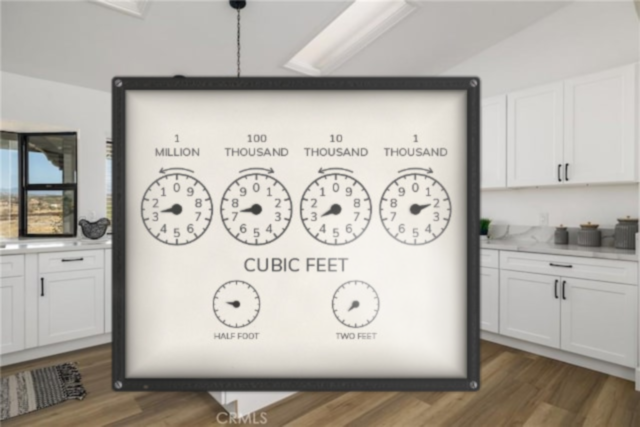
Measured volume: 273200,ft³
